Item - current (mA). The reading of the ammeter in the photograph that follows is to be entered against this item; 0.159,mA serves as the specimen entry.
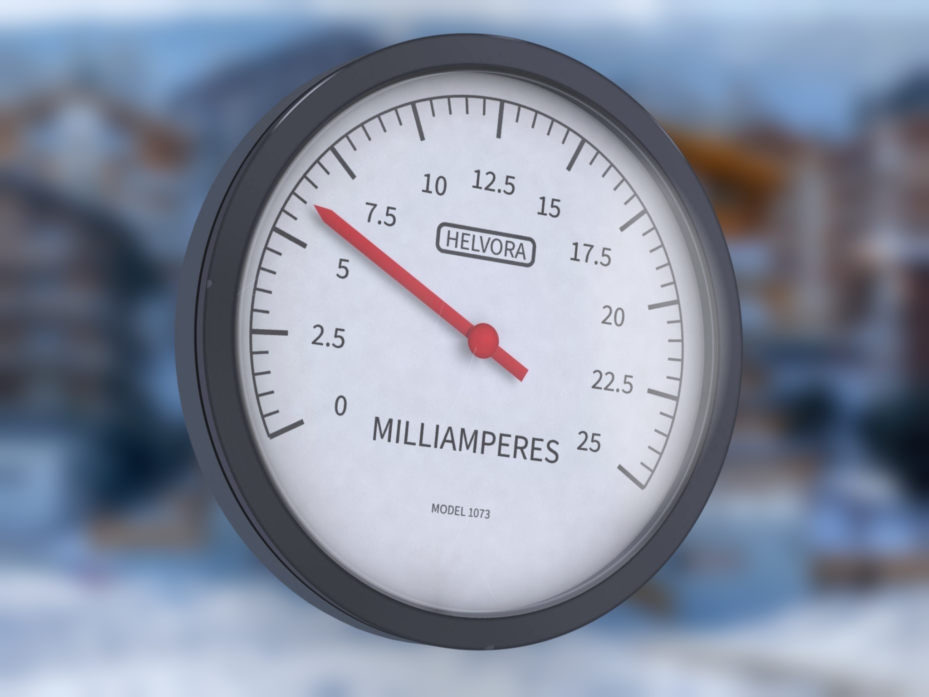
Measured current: 6,mA
